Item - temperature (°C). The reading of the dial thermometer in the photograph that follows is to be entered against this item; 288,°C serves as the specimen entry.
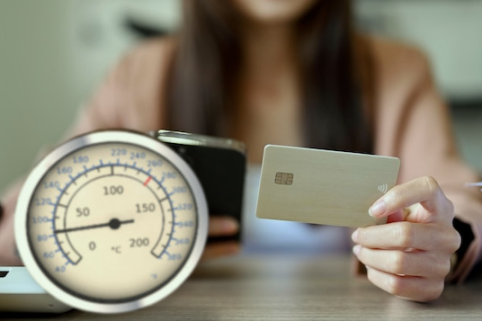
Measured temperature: 30,°C
